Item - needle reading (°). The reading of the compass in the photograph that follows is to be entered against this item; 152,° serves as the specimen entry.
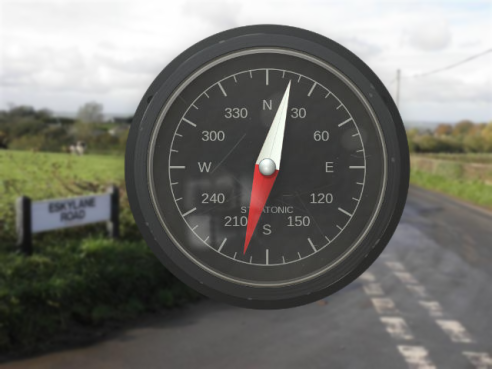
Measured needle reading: 195,°
